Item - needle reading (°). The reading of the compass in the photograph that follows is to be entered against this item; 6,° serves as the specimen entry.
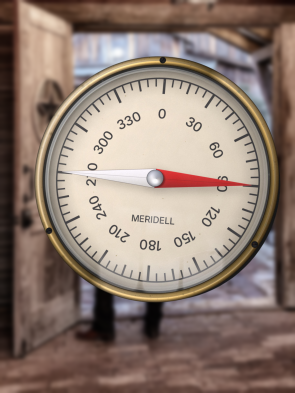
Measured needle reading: 90,°
